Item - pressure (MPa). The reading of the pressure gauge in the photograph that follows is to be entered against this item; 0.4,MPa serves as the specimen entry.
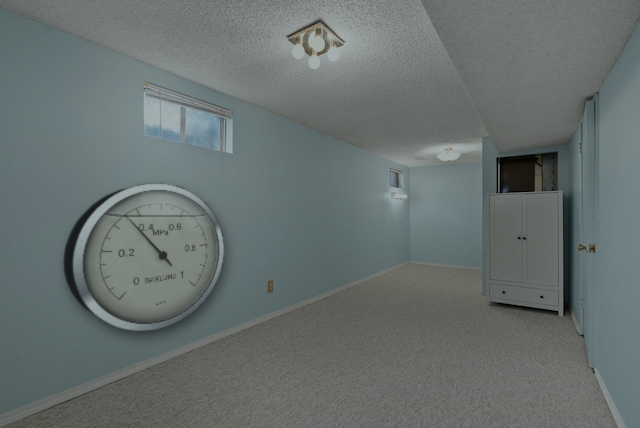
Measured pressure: 0.35,MPa
